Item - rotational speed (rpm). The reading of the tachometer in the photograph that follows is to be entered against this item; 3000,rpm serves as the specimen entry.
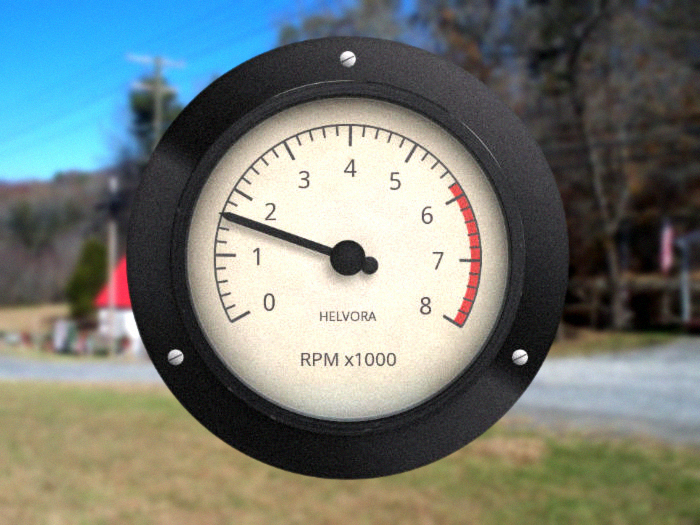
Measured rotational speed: 1600,rpm
